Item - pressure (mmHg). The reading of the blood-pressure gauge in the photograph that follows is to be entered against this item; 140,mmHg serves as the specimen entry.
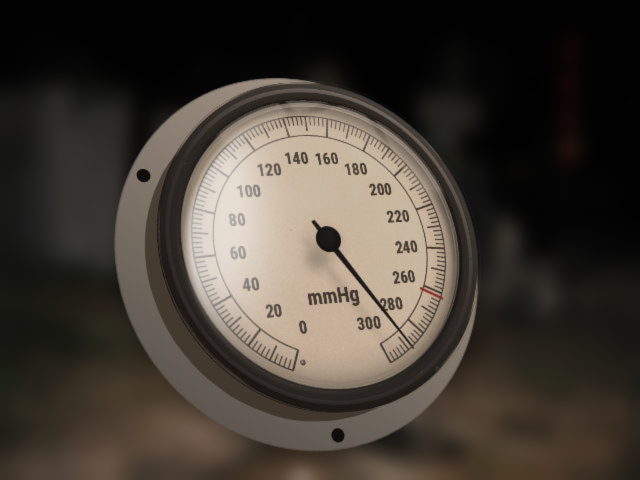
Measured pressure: 290,mmHg
